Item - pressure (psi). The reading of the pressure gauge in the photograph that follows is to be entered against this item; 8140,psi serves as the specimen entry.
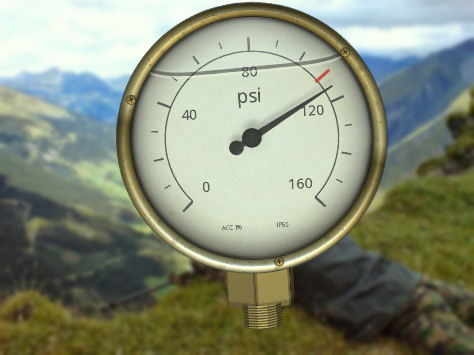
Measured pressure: 115,psi
